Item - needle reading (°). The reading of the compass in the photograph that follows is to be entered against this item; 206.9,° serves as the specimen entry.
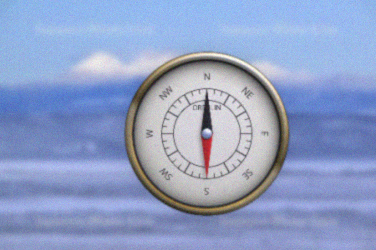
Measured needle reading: 180,°
